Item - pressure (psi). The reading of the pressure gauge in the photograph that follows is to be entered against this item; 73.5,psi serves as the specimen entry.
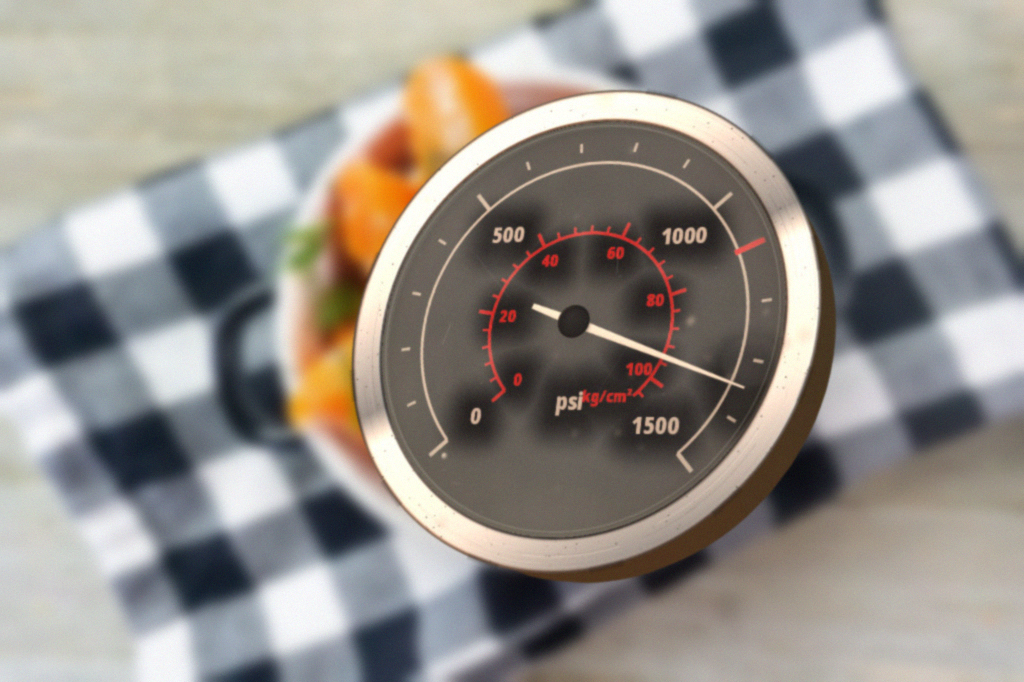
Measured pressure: 1350,psi
